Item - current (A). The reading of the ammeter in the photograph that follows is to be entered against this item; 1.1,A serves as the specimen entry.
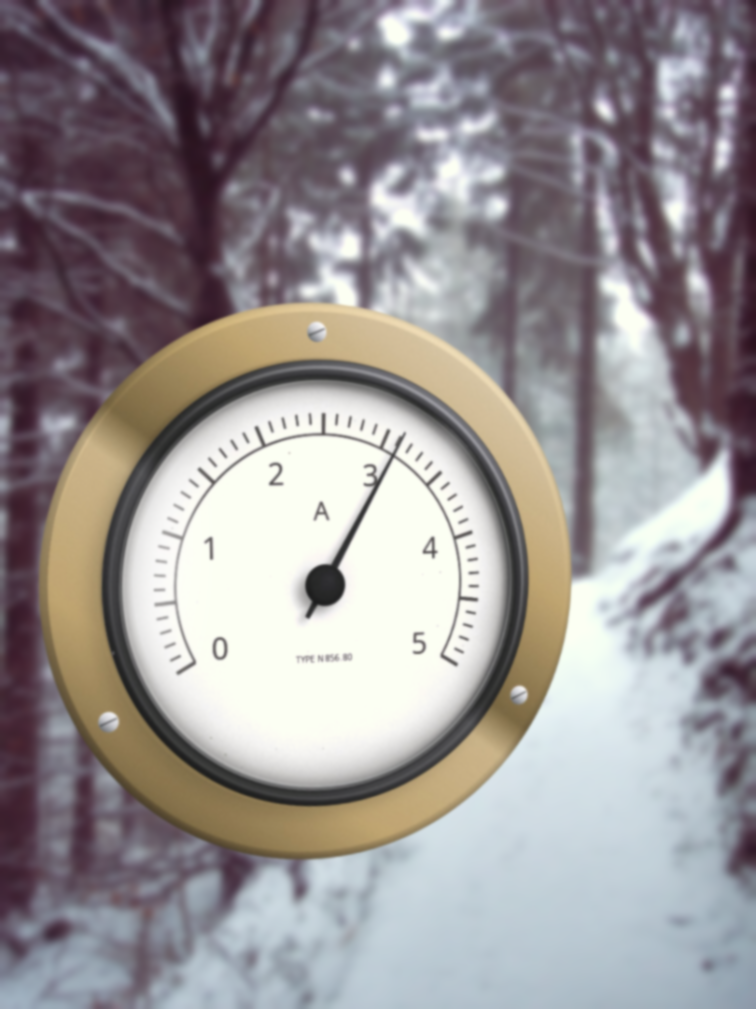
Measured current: 3.1,A
